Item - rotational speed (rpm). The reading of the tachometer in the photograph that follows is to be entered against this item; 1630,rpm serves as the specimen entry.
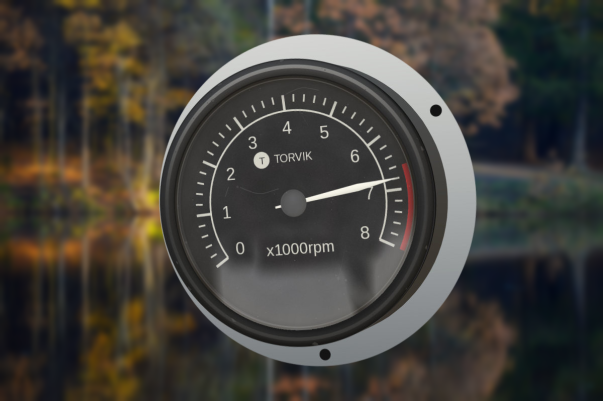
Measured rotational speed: 6800,rpm
